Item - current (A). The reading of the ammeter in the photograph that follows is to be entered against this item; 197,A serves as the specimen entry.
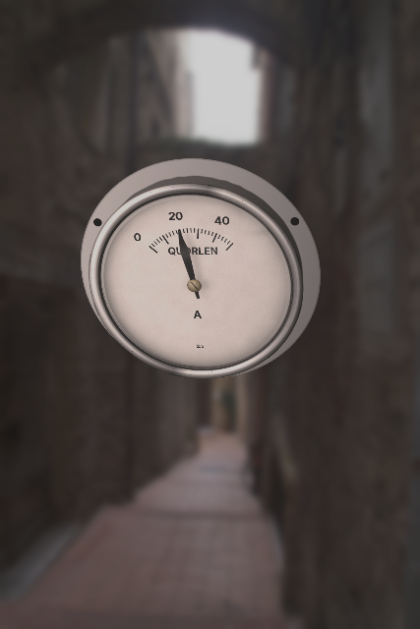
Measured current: 20,A
